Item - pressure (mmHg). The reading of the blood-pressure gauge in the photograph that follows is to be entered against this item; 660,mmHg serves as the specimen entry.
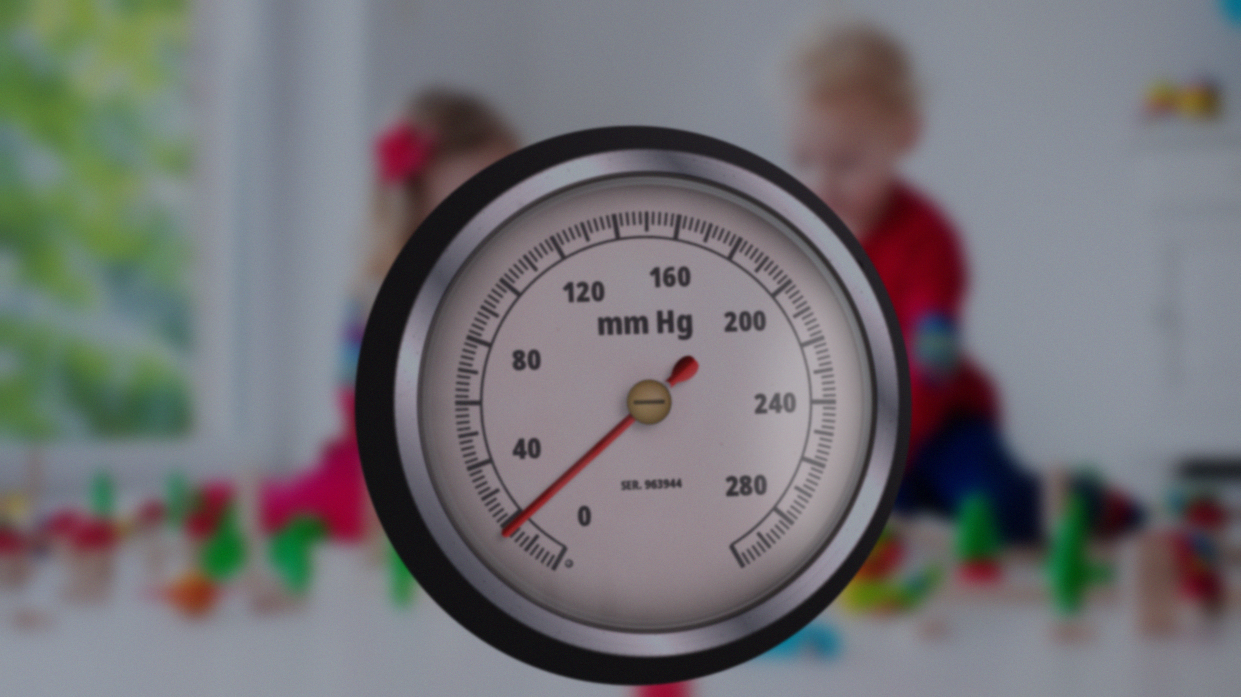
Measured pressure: 18,mmHg
